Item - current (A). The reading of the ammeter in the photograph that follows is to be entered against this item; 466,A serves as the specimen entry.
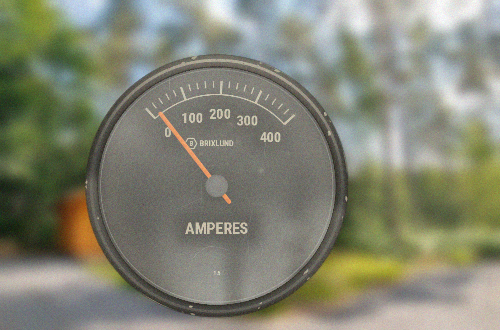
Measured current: 20,A
